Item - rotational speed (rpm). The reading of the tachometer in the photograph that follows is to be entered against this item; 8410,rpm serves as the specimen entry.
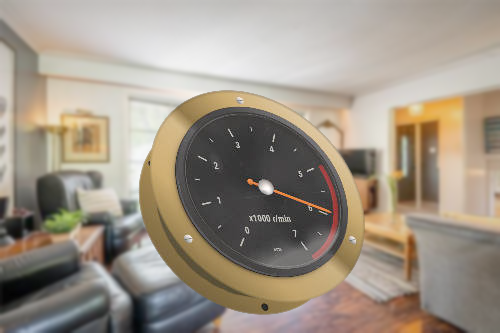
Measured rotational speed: 6000,rpm
